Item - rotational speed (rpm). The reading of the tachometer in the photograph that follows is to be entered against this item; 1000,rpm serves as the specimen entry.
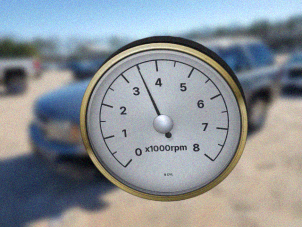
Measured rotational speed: 3500,rpm
